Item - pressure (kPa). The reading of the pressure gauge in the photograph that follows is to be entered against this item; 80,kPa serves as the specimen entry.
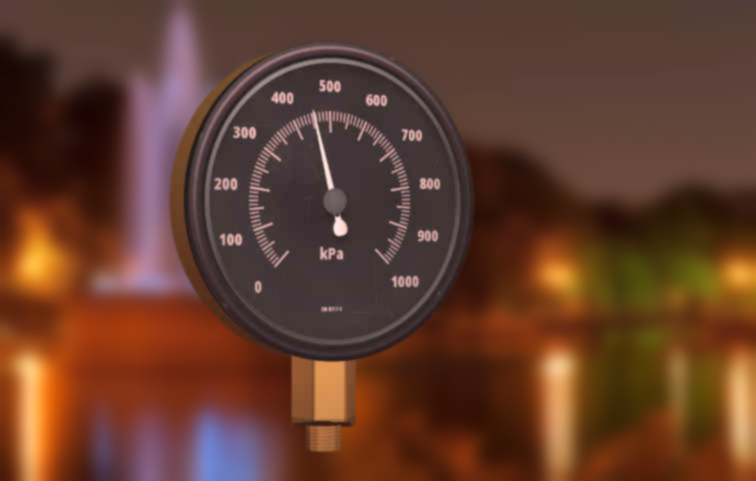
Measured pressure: 450,kPa
